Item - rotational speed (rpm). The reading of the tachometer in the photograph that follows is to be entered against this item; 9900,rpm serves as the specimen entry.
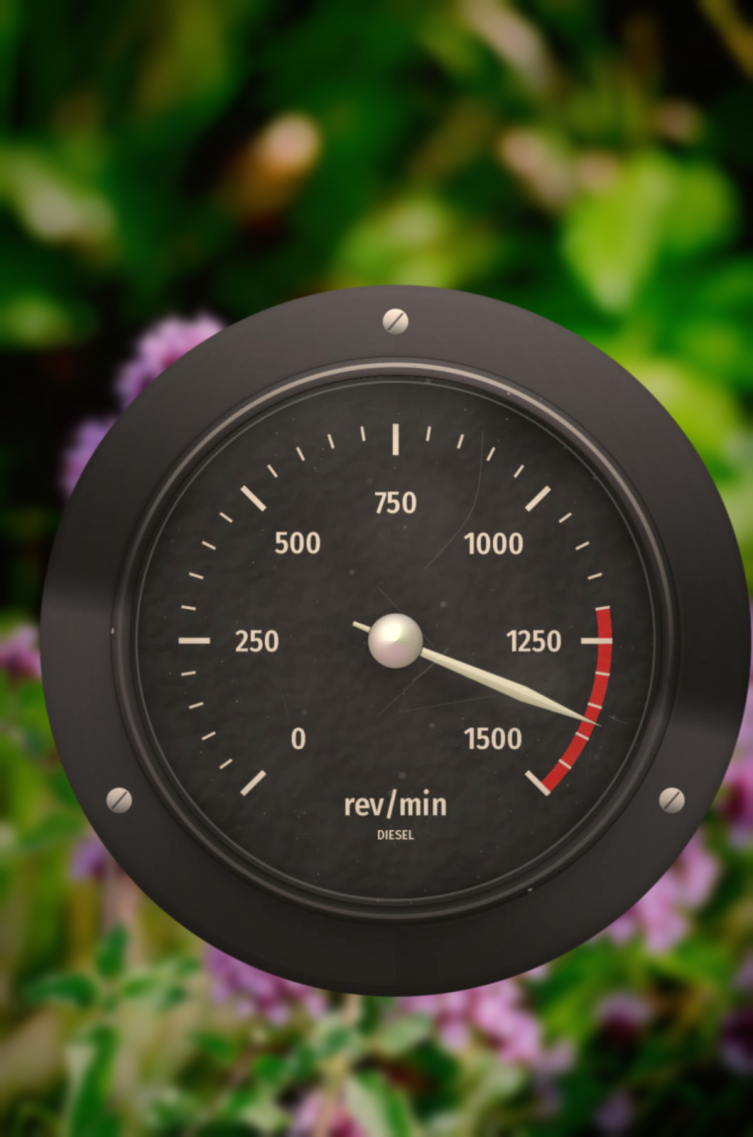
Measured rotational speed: 1375,rpm
